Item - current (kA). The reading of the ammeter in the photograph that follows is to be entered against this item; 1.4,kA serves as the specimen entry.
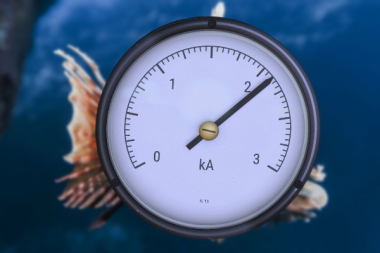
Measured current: 2.1,kA
